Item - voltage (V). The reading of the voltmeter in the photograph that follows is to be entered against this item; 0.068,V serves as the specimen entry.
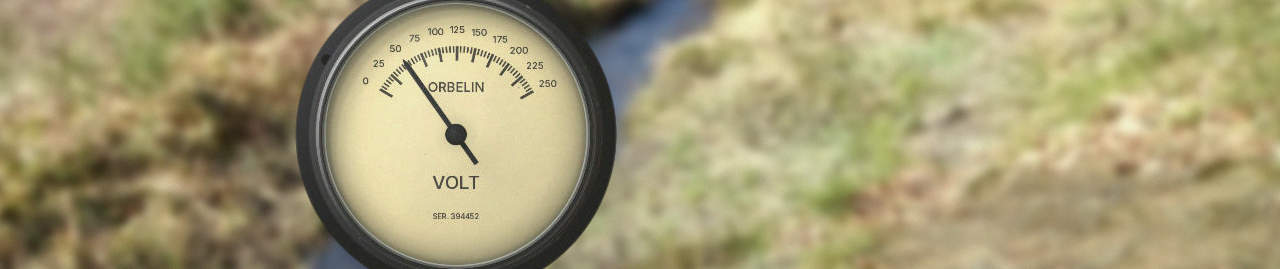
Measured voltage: 50,V
